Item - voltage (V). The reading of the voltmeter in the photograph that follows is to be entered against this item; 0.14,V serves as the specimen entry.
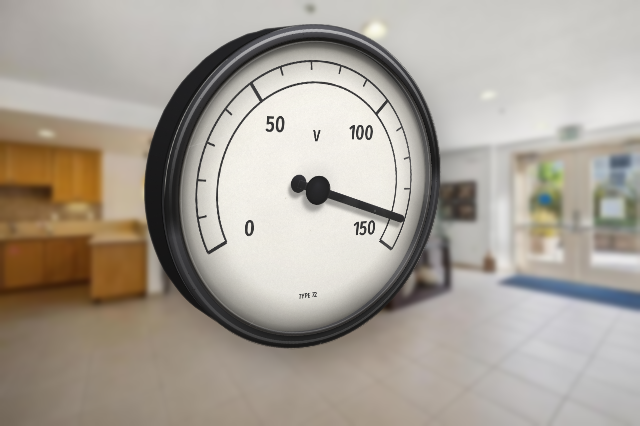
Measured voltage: 140,V
